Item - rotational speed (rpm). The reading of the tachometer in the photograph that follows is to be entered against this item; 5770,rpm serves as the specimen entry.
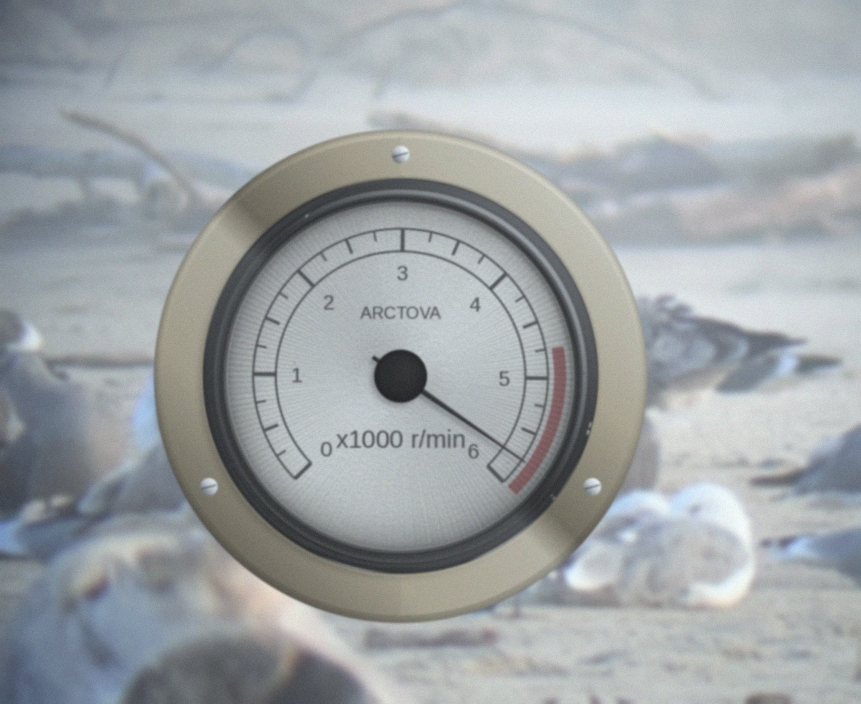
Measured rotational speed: 5750,rpm
